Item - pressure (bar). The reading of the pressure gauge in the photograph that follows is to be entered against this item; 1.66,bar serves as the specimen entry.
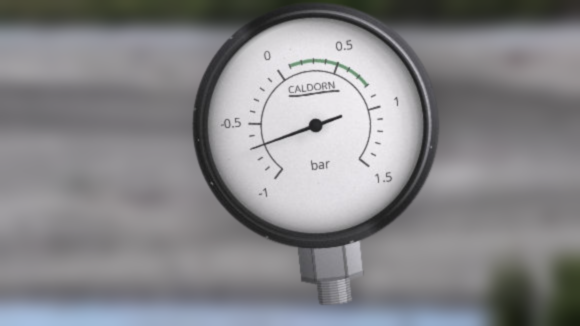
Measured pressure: -0.7,bar
